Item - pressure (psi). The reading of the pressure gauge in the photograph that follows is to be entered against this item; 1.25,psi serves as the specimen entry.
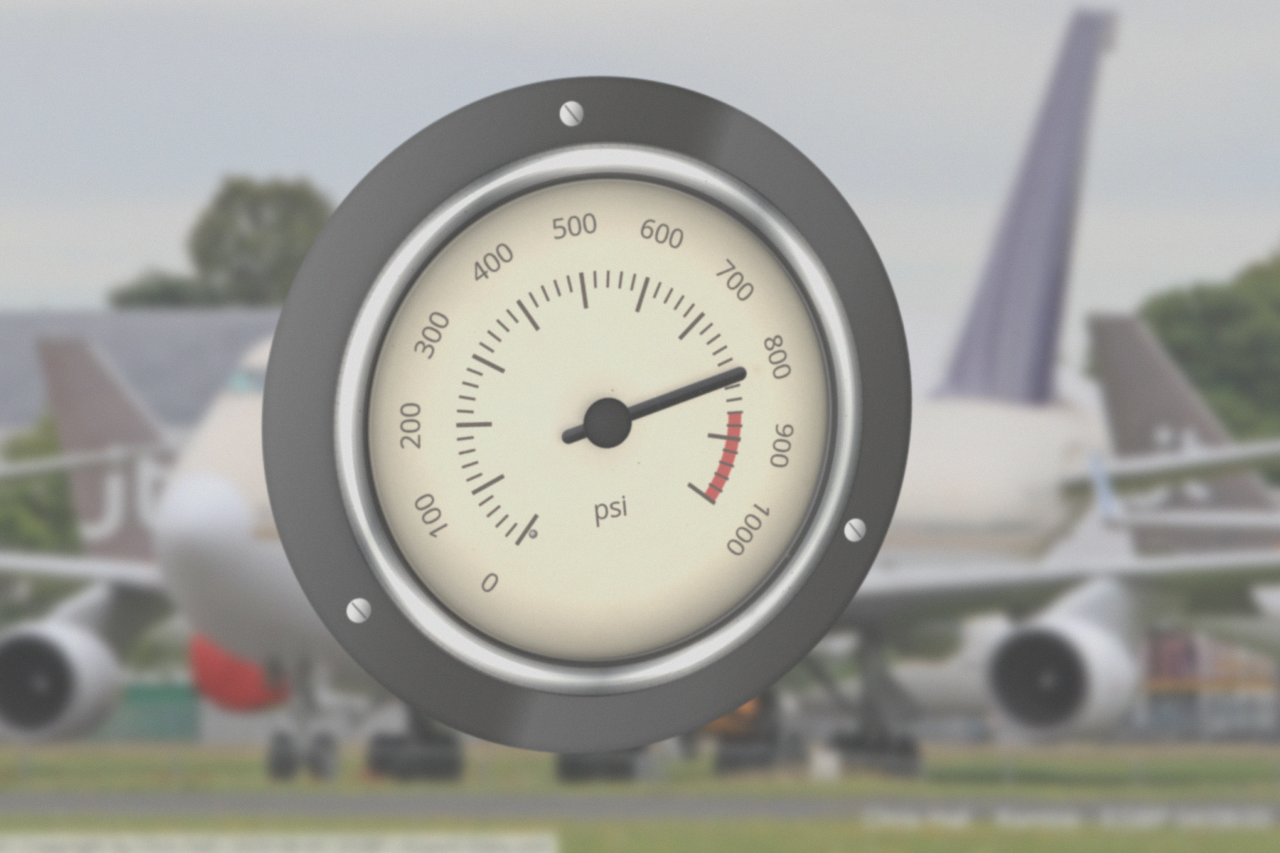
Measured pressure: 800,psi
